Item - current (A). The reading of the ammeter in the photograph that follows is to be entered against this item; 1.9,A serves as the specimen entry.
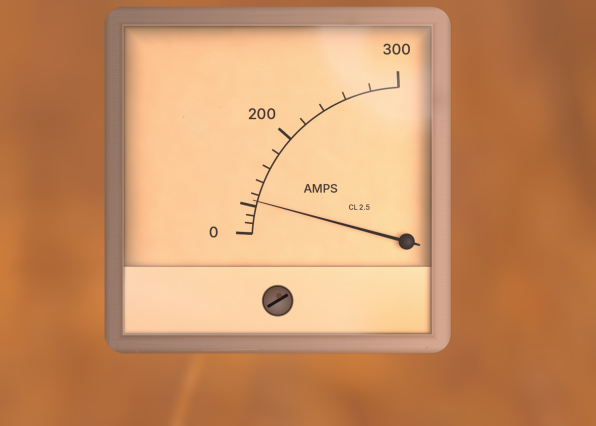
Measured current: 110,A
